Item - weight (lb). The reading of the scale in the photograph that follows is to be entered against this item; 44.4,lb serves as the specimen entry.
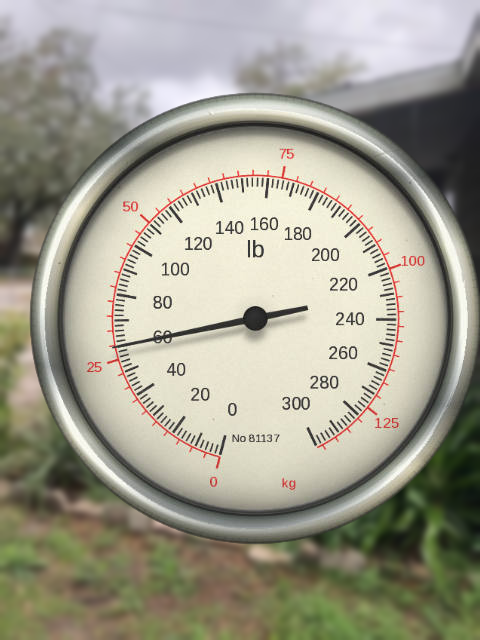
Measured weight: 60,lb
